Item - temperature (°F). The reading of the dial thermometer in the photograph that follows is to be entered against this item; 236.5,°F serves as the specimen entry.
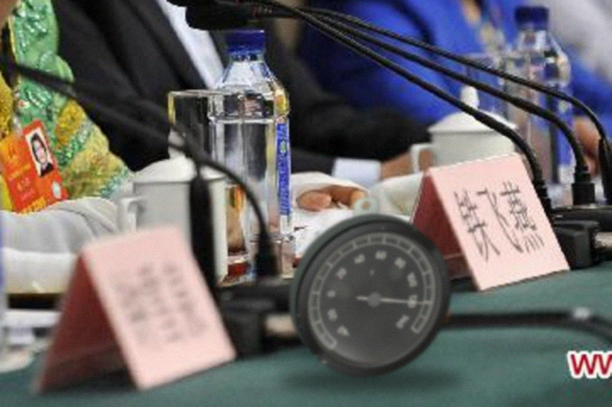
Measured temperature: 120,°F
